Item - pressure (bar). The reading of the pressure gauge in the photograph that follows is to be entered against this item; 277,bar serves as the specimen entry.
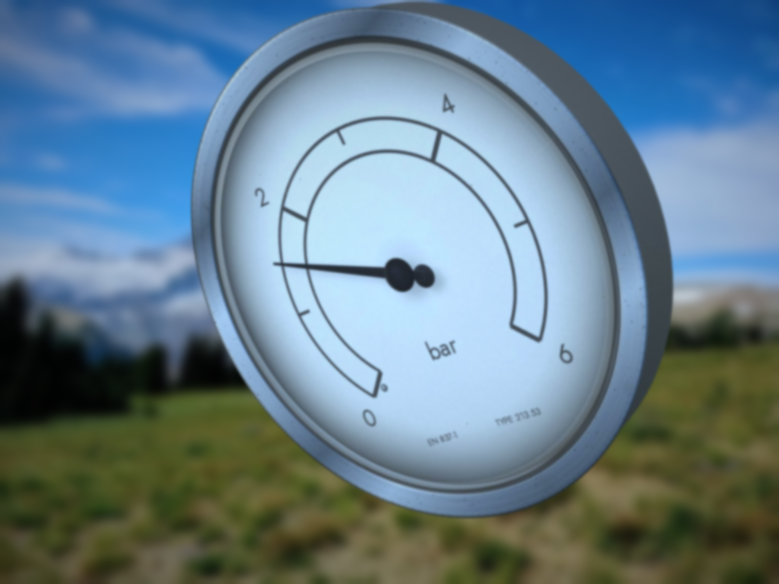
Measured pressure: 1.5,bar
